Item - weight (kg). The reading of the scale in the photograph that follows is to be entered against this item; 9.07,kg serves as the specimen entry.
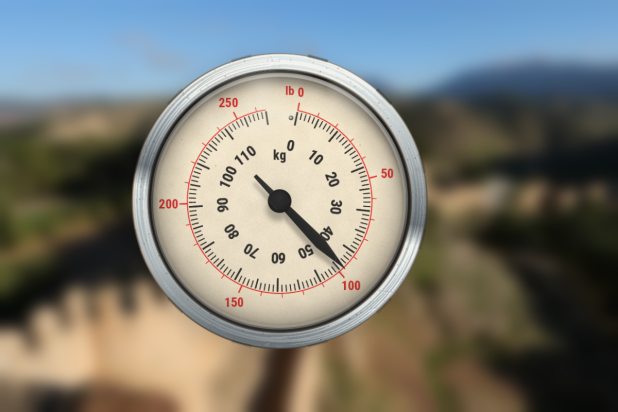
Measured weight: 44,kg
